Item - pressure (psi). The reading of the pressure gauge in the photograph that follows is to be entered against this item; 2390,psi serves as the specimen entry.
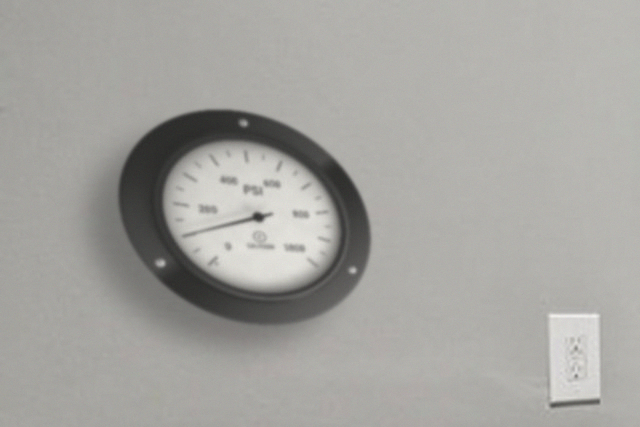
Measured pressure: 100,psi
